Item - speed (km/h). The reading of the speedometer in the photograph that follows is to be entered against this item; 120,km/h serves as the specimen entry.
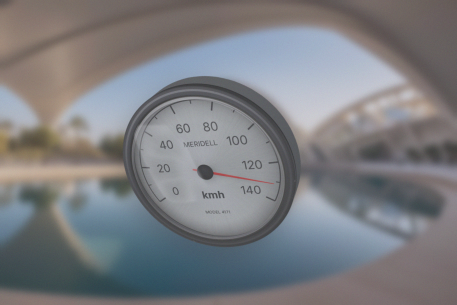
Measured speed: 130,km/h
